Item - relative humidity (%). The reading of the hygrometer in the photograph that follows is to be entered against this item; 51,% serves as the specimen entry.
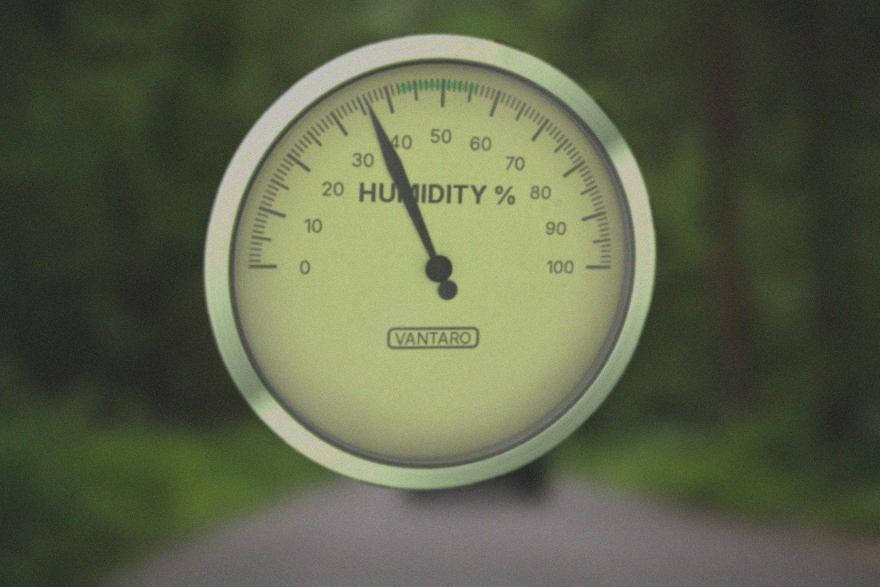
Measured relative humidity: 36,%
